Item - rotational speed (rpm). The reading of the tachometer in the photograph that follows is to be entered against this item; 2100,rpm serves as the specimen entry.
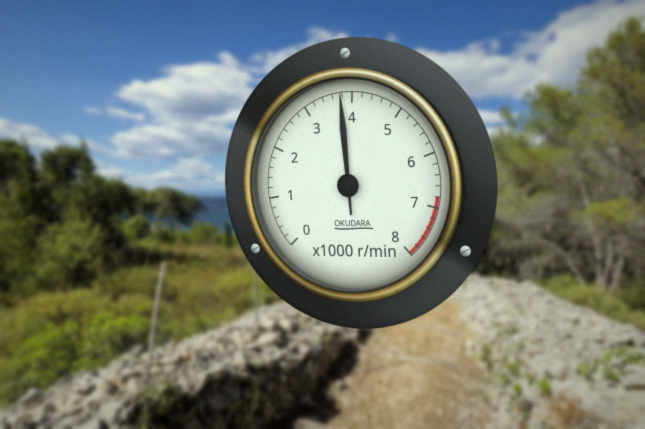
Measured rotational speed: 3800,rpm
